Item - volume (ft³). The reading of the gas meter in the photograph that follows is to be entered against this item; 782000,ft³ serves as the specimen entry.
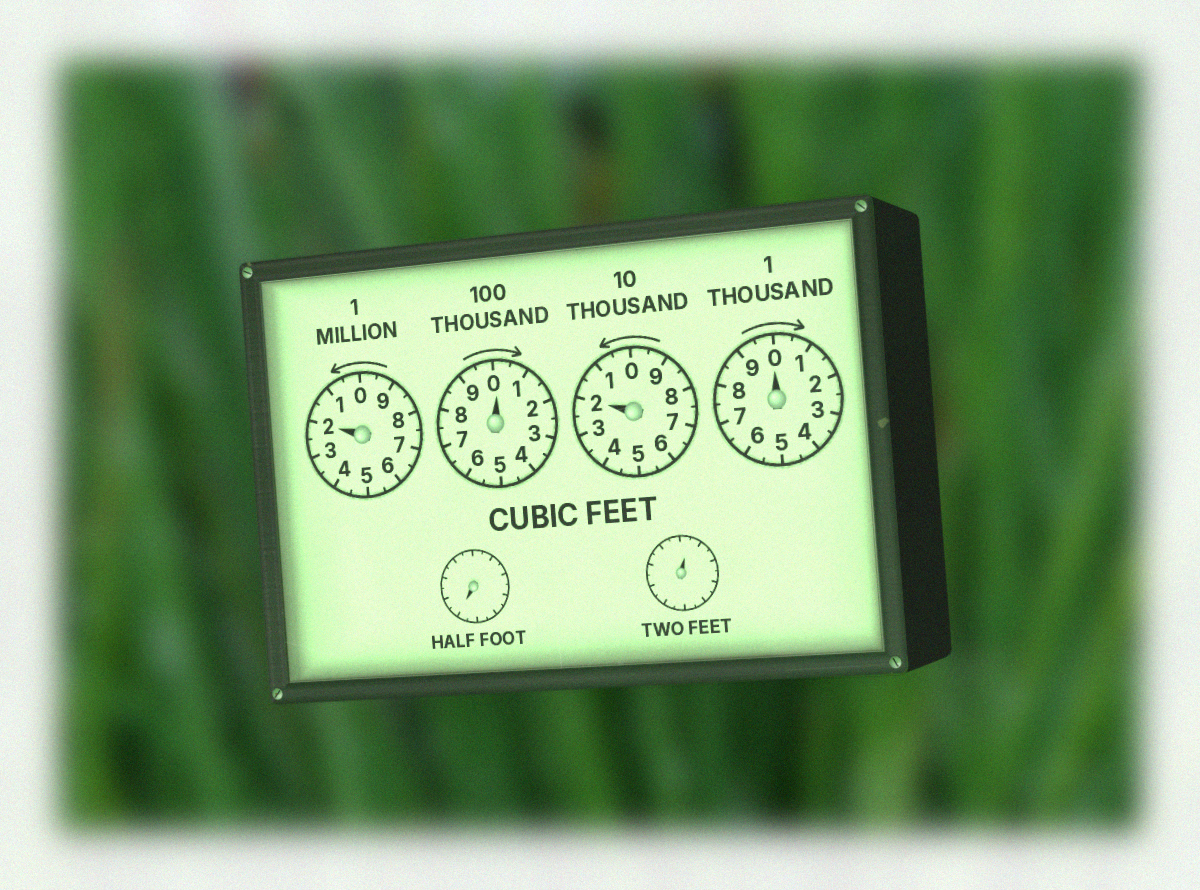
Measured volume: 202000,ft³
